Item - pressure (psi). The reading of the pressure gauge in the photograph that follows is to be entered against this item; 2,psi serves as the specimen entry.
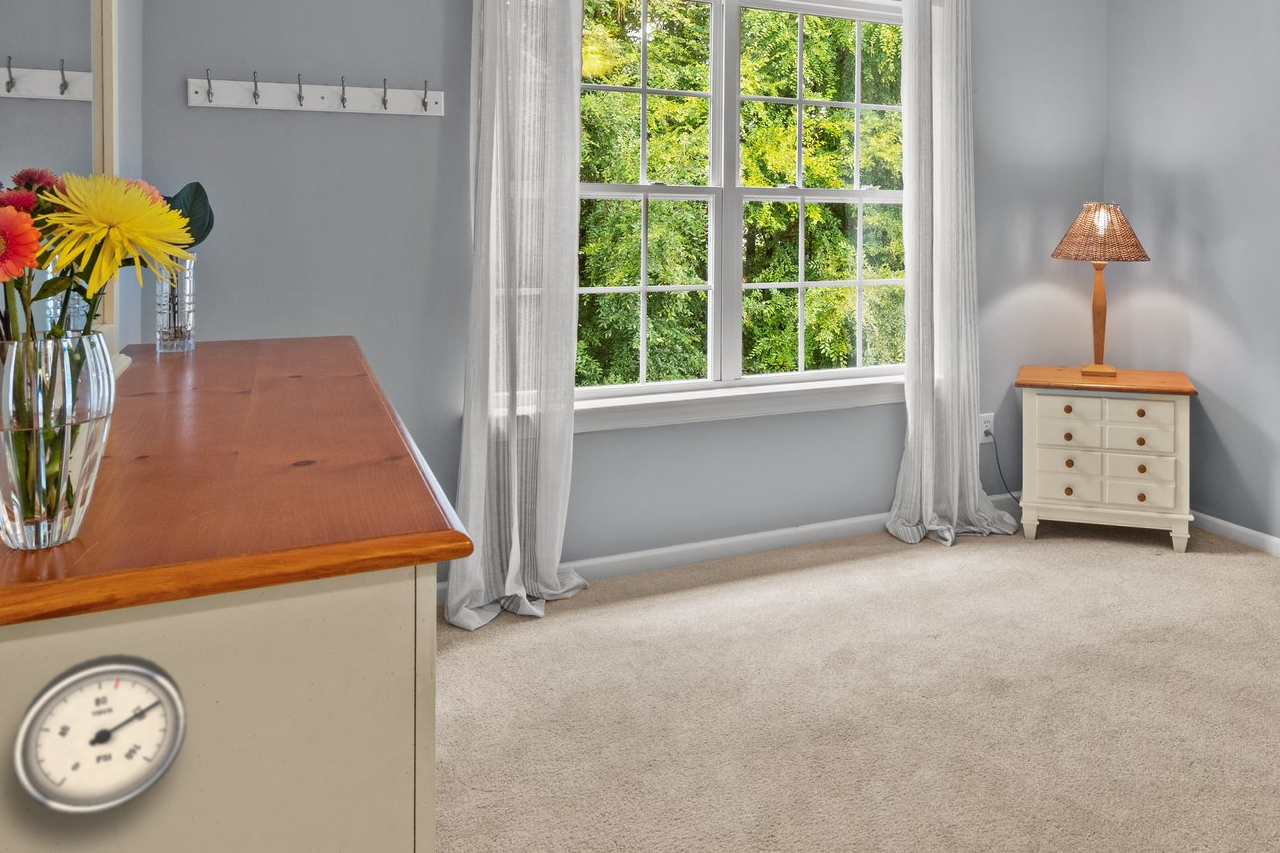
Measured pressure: 120,psi
